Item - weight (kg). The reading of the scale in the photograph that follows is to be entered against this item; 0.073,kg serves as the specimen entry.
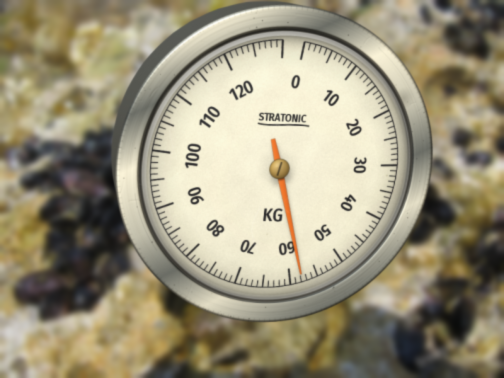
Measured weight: 58,kg
